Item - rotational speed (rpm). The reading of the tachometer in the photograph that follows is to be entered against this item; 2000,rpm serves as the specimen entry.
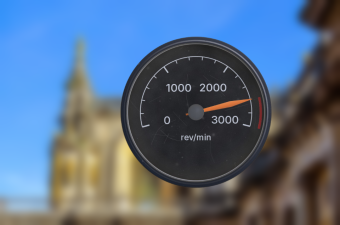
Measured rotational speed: 2600,rpm
